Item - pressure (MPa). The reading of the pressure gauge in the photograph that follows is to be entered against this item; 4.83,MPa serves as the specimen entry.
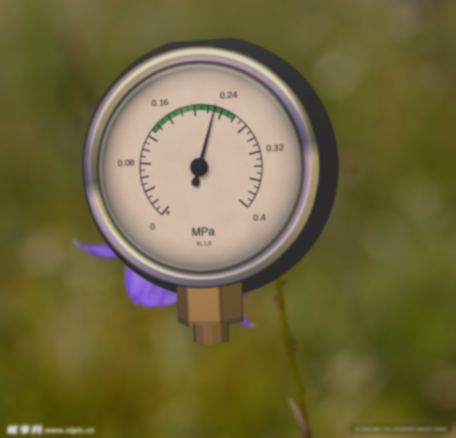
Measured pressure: 0.23,MPa
